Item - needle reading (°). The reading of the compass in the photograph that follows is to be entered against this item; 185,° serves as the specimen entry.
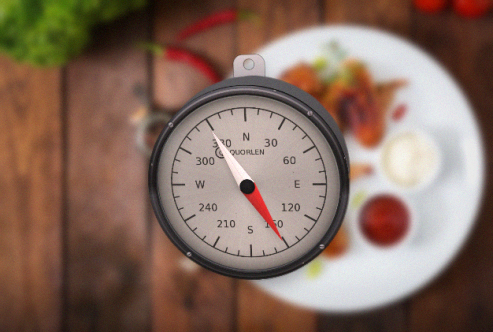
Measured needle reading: 150,°
